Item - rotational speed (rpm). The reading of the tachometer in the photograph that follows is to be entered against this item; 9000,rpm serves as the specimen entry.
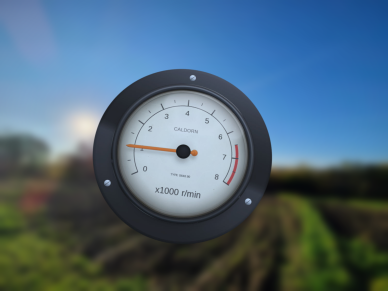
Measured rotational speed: 1000,rpm
